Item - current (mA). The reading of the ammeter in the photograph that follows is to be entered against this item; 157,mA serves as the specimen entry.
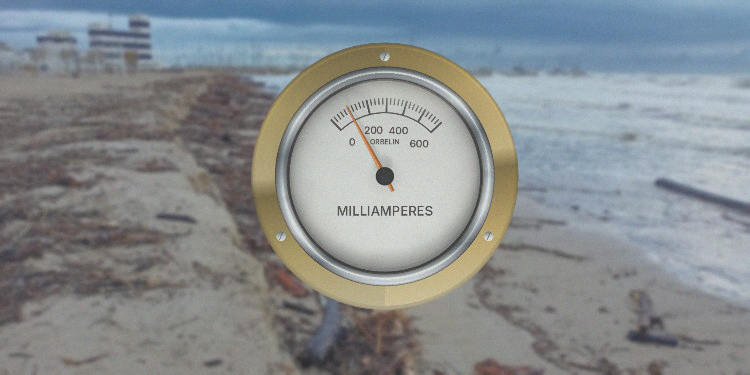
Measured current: 100,mA
